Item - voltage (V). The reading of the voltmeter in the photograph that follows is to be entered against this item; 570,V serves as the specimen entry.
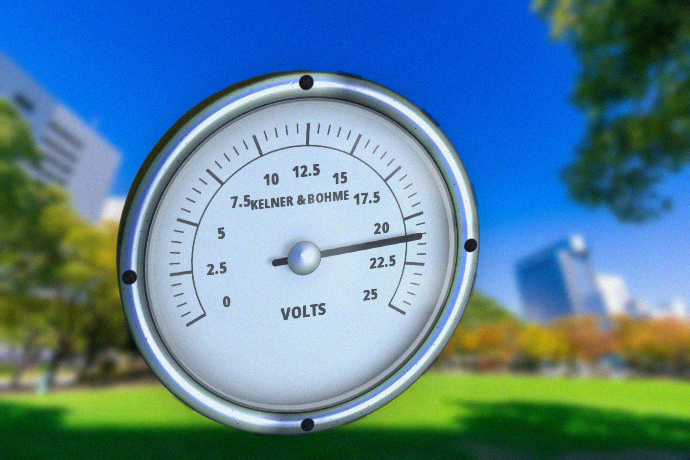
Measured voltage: 21,V
